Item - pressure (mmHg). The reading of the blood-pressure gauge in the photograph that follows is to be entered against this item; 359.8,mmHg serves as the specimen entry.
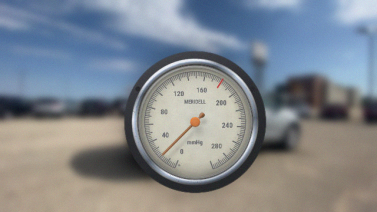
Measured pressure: 20,mmHg
